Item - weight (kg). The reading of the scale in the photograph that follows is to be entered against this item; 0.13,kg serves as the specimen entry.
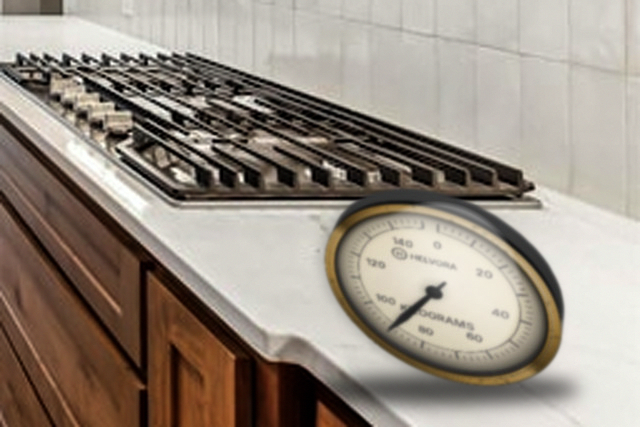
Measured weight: 90,kg
